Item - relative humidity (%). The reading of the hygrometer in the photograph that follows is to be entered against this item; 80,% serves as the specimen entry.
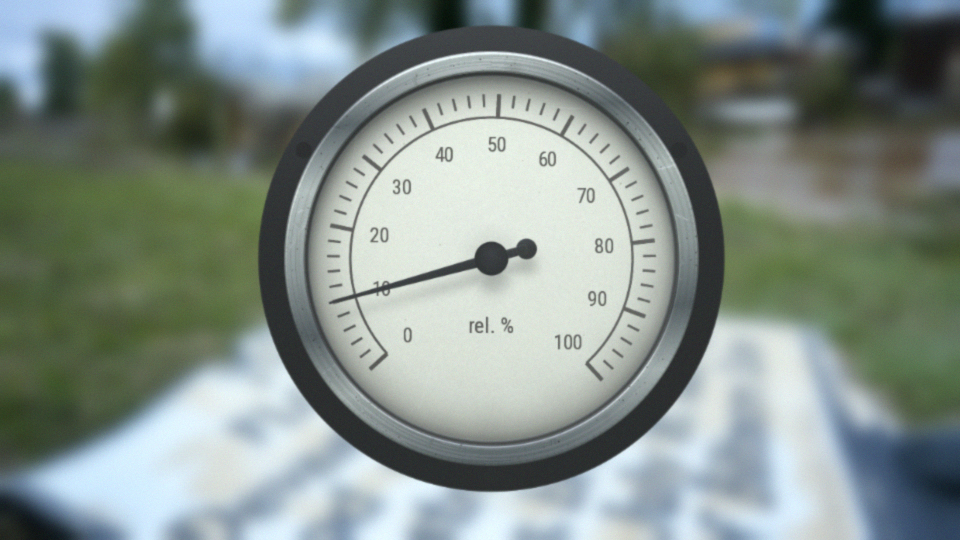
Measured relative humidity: 10,%
